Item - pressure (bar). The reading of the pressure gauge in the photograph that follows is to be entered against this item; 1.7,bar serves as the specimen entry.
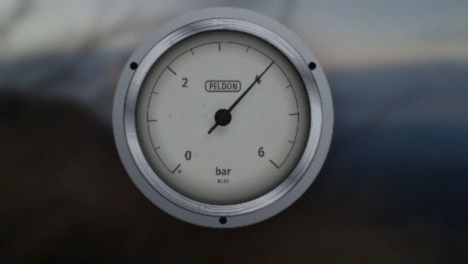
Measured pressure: 4,bar
